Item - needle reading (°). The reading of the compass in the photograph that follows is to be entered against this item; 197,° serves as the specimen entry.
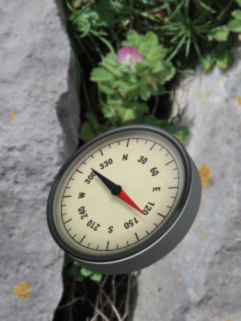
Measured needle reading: 130,°
